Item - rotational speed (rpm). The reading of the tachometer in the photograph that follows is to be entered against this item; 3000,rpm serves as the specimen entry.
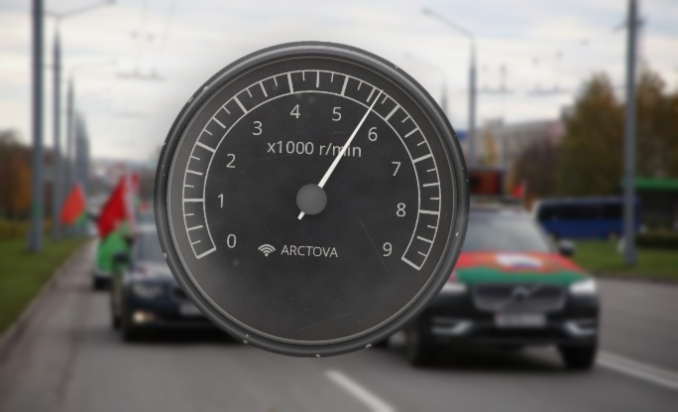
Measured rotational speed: 5625,rpm
